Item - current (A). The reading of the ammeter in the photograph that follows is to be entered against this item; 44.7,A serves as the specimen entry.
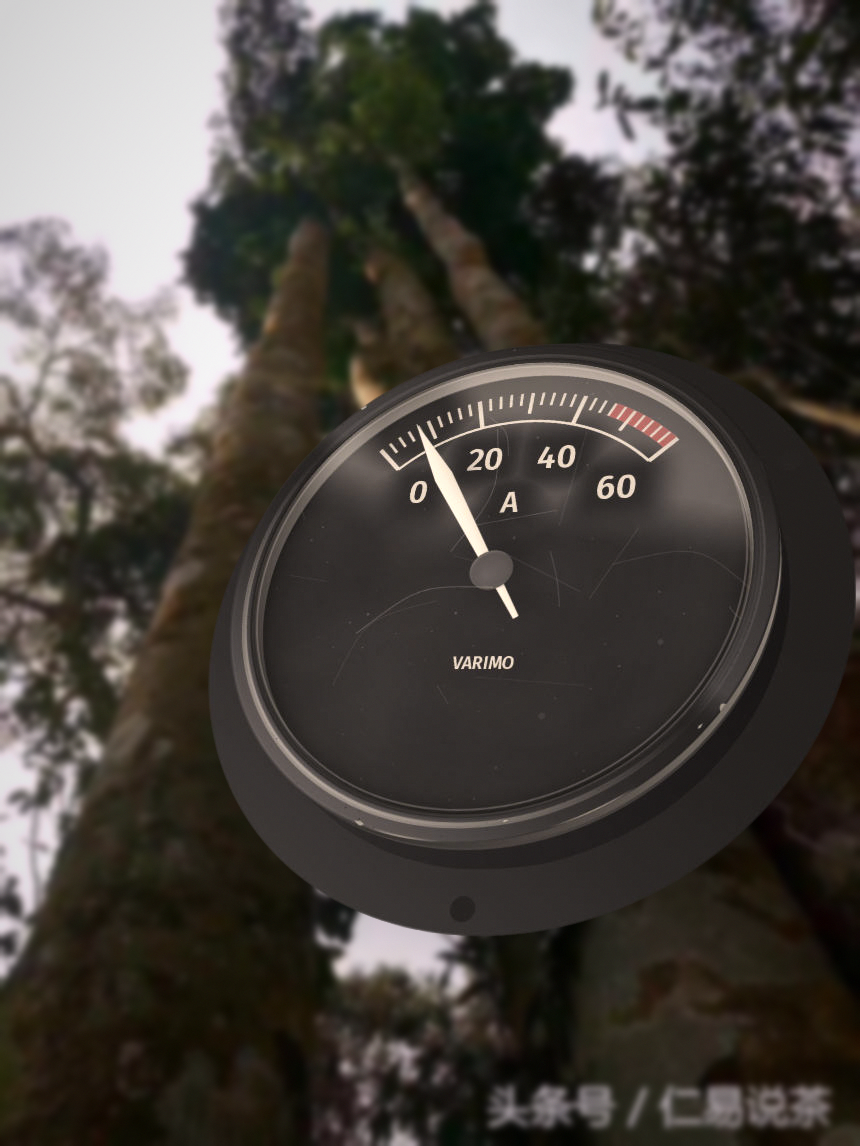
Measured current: 8,A
